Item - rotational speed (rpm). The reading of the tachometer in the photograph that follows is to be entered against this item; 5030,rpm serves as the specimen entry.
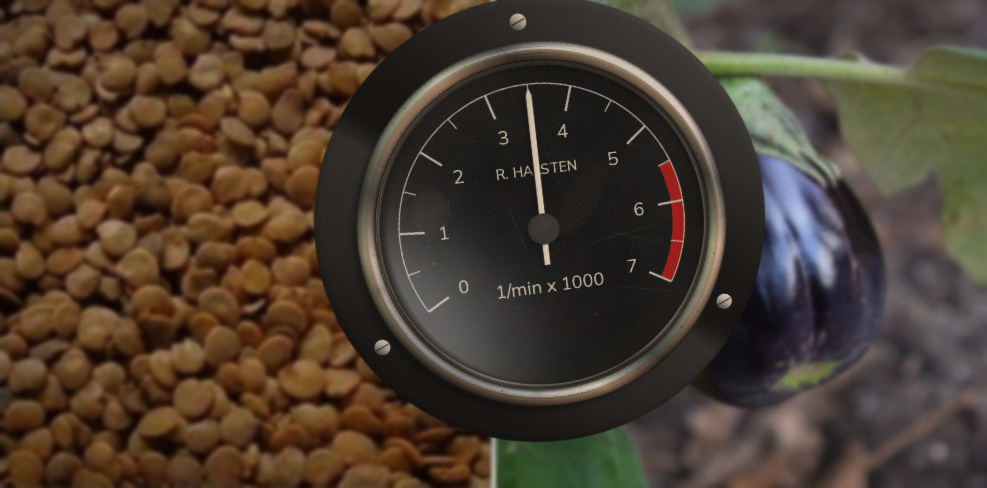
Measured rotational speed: 3500,rpm
